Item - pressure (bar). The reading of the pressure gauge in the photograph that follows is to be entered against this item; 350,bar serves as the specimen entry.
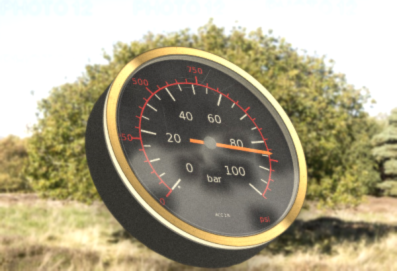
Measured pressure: 85,bar
